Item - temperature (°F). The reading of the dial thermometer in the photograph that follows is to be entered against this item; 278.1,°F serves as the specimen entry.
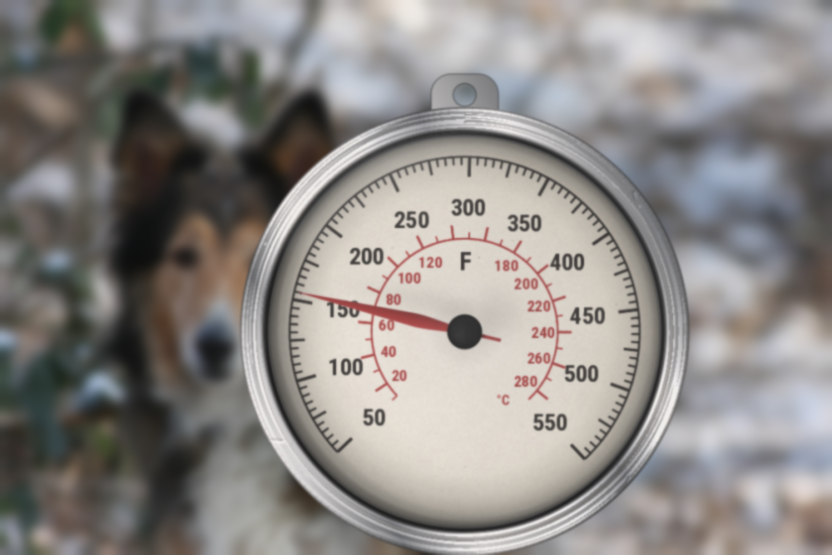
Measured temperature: 155,°F
